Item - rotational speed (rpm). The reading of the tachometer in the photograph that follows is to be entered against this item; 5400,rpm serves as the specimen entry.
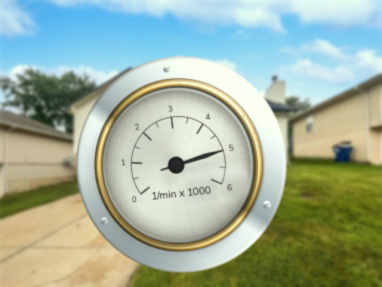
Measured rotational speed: 5000,rpm
